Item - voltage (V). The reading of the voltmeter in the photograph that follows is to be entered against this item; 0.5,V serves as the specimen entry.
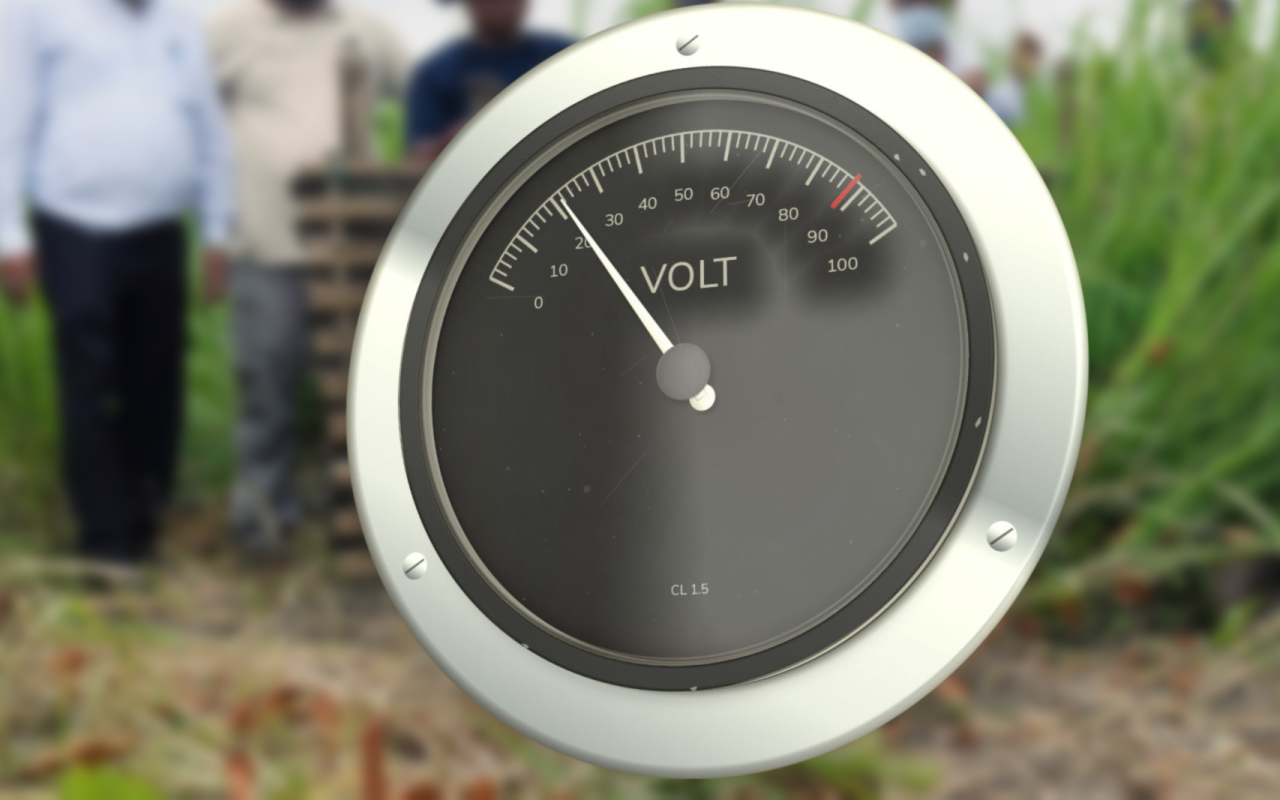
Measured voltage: 22,V
